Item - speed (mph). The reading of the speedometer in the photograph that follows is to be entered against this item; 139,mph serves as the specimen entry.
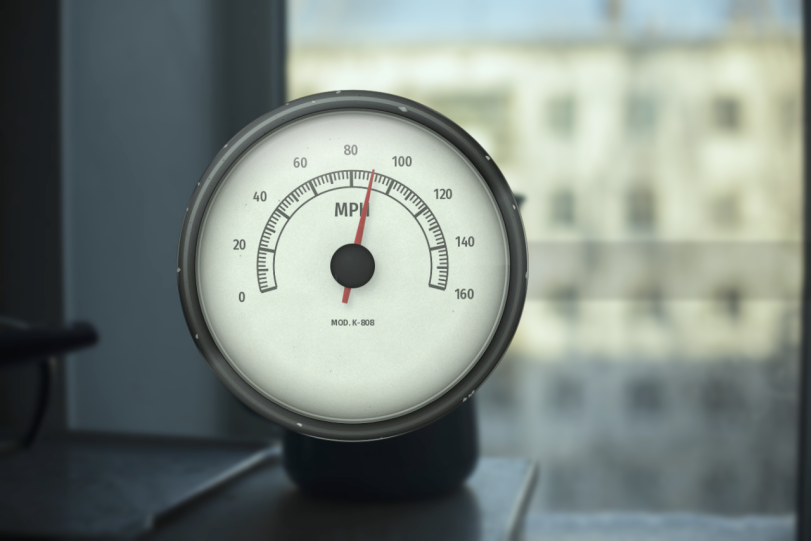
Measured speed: 90,mph
